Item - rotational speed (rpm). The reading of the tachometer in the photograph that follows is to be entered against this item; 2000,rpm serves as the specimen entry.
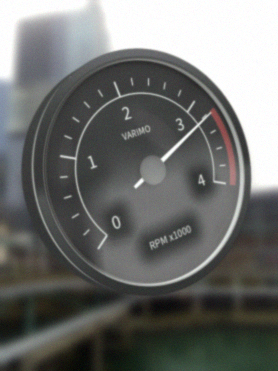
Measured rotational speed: 3200,rpm
